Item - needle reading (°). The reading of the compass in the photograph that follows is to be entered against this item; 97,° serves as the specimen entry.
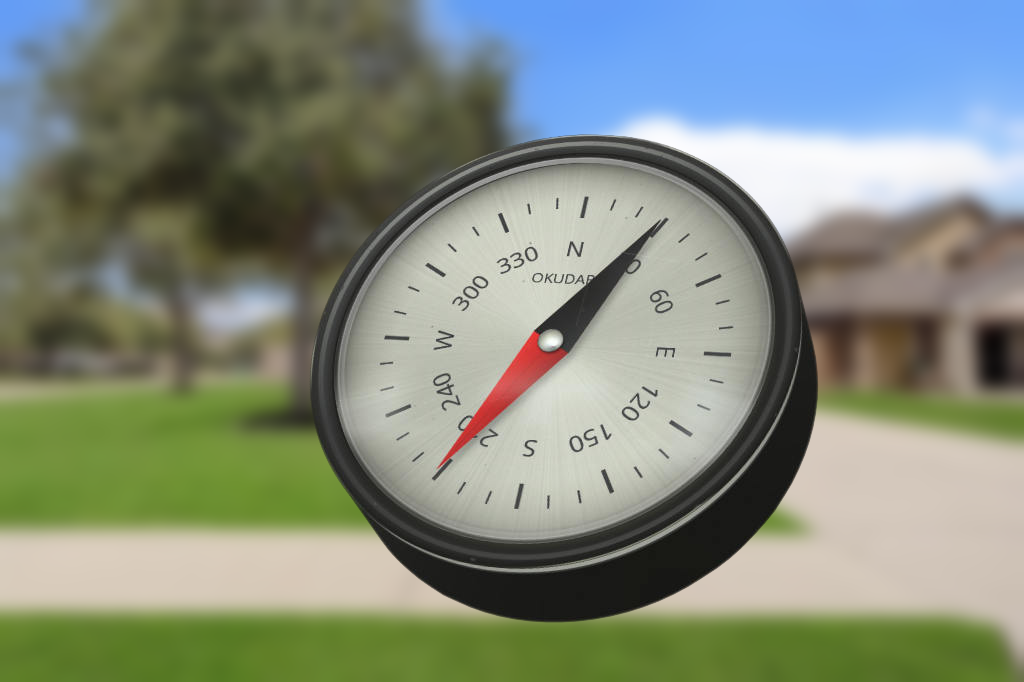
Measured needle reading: 210,°
